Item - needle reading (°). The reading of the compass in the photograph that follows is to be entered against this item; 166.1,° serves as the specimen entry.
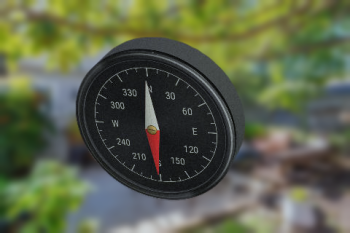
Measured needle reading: 180,°
